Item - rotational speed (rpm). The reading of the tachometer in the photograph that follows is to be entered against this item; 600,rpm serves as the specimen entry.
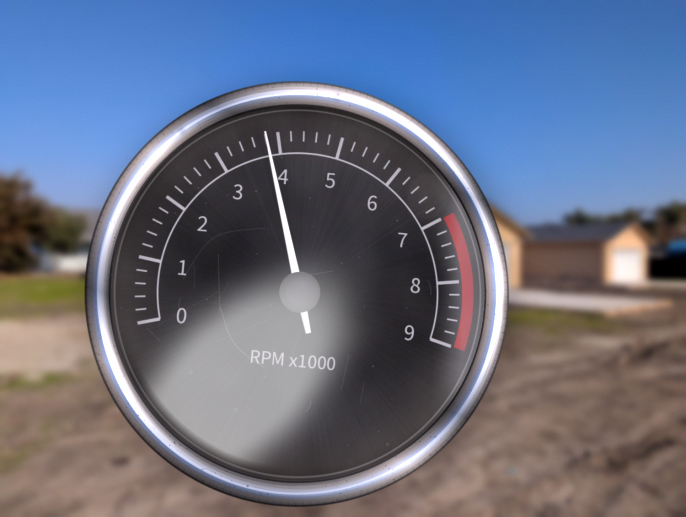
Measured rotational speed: 3800,rpm
